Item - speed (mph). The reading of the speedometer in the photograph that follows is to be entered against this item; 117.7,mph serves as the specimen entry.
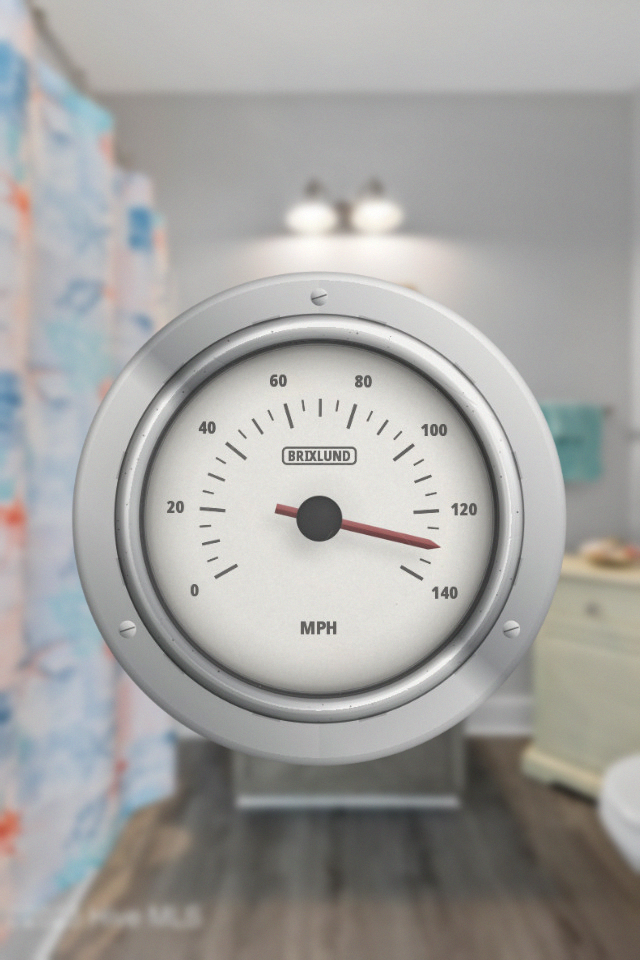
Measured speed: 130,mph
